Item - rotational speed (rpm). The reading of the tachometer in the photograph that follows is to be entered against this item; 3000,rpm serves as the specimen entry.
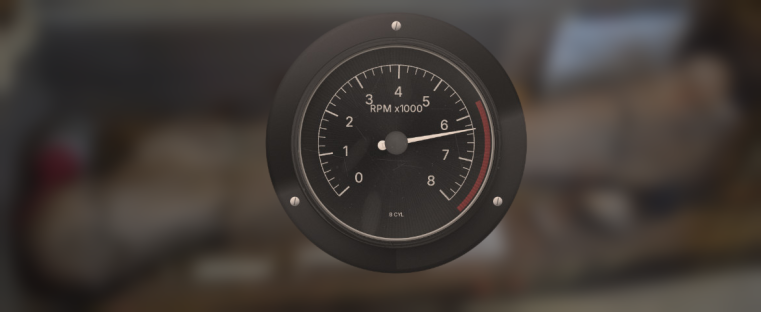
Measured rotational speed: 6300,rpm
